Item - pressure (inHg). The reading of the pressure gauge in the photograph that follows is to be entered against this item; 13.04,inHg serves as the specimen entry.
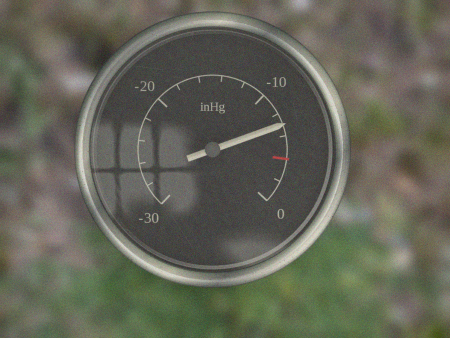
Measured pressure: -7,inHg
